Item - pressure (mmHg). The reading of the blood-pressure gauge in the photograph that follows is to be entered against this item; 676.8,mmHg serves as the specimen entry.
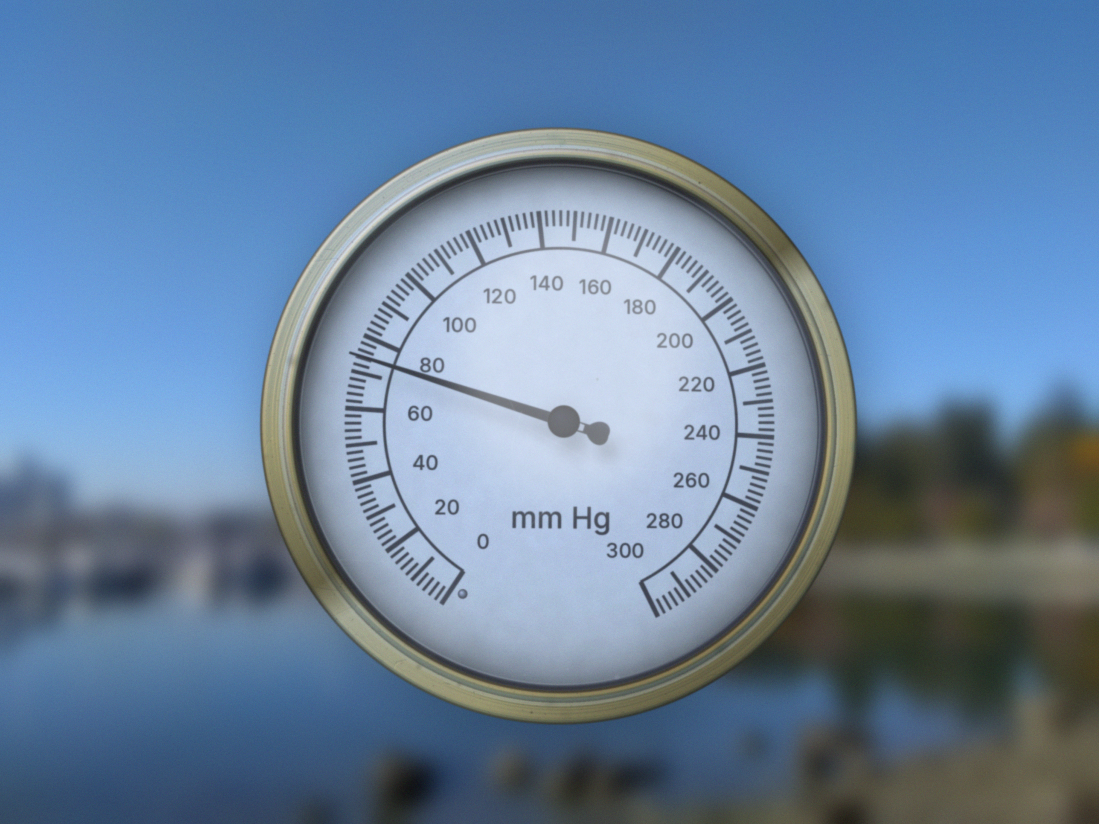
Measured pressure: 74,mmHg
